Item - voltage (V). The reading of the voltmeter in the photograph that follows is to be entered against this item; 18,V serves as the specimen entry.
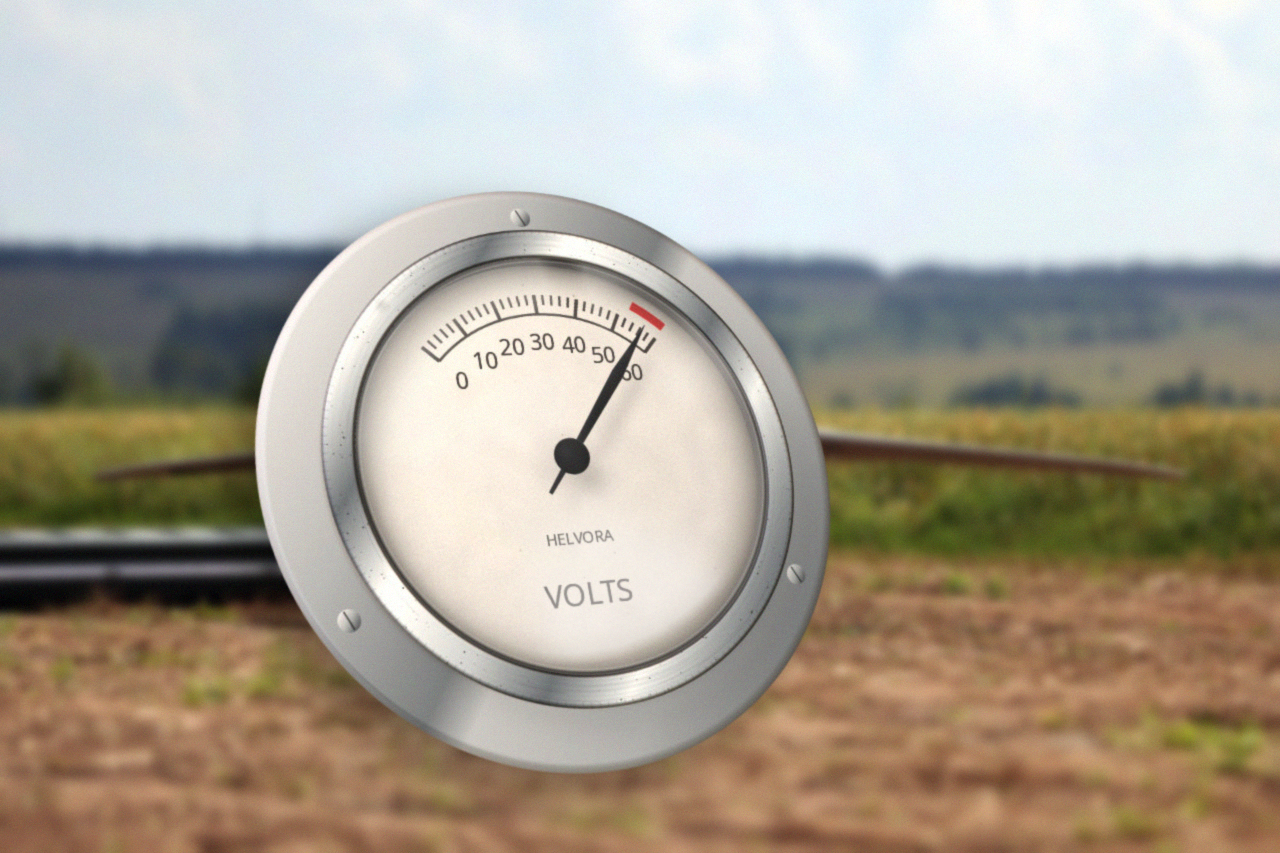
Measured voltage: 56,V
